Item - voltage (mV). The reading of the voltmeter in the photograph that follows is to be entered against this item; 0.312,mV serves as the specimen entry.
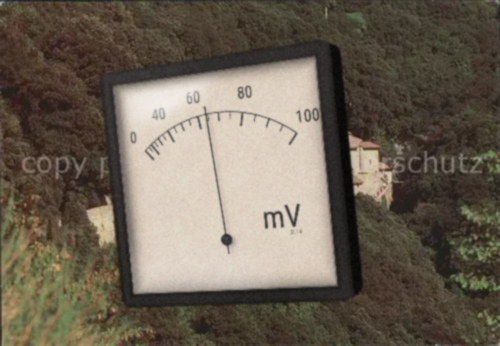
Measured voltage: 65,mV
